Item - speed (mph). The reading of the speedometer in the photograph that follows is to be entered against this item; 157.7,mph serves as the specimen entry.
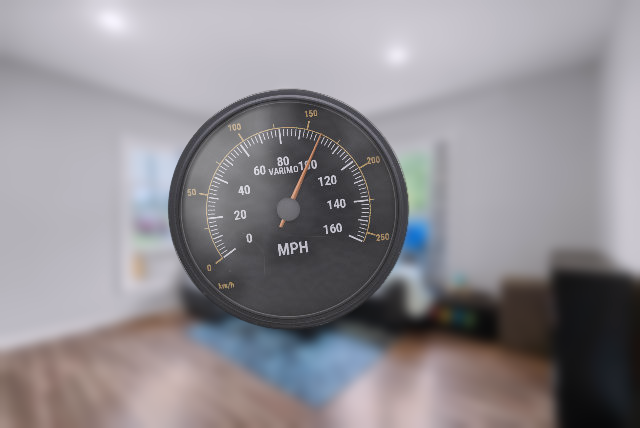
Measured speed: 100,mph
